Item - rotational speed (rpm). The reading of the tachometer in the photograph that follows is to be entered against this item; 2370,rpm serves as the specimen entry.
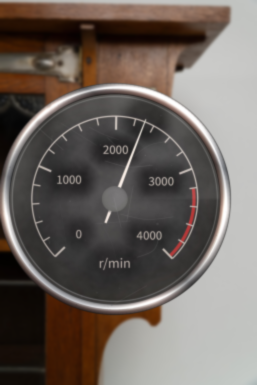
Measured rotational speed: 2300,rpm
